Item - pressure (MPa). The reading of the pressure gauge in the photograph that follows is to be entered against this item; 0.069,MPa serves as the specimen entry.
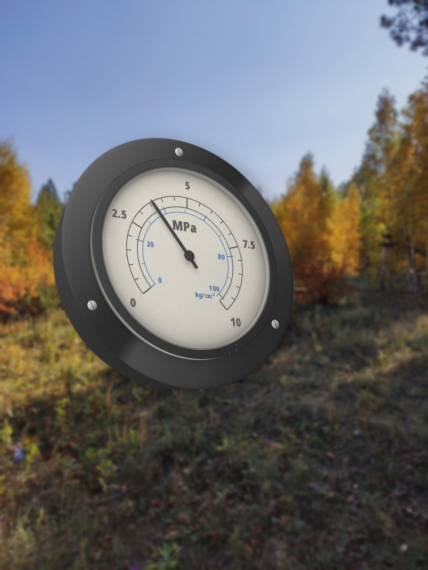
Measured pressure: 3.5,MPa
